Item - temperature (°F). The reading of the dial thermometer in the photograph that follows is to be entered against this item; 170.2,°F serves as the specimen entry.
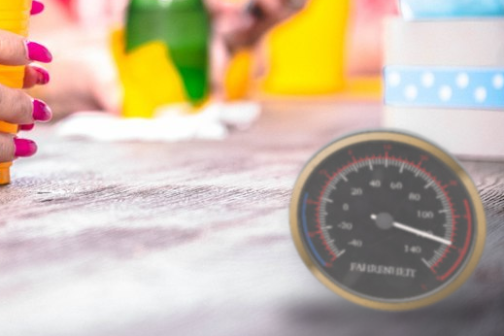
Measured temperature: 120,°F
